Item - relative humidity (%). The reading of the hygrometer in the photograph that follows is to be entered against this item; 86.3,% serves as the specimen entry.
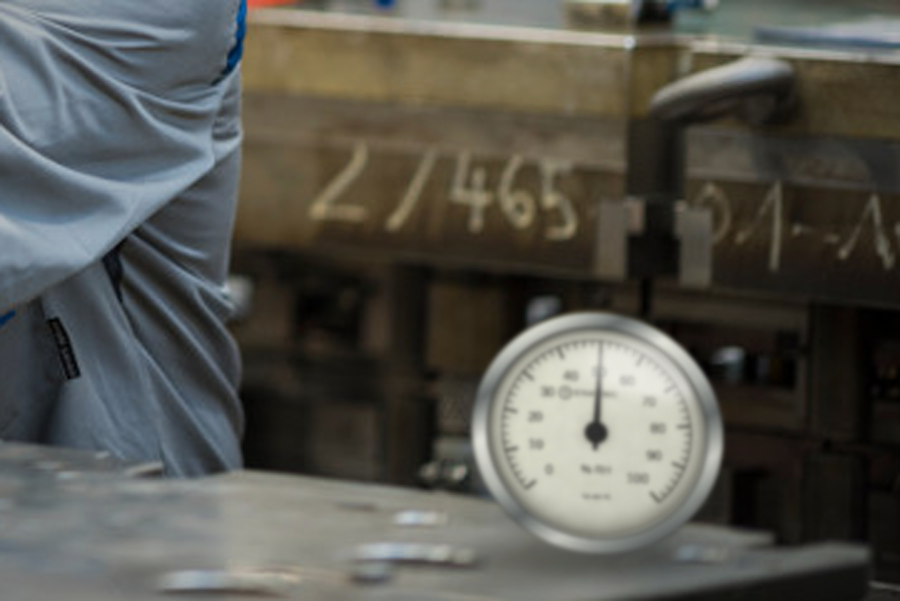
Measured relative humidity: 50,%
